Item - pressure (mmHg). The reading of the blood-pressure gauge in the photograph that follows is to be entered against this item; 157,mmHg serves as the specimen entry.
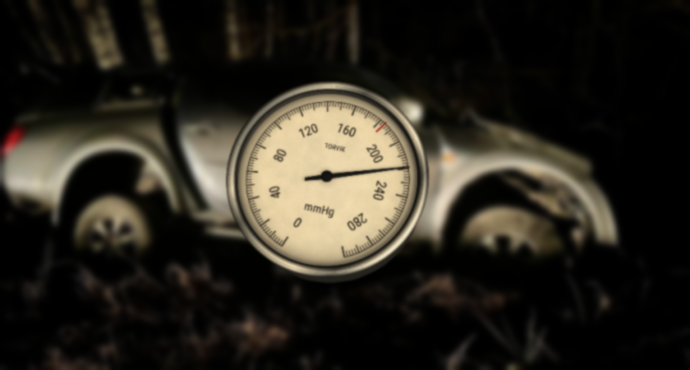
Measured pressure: 220,mmHg
